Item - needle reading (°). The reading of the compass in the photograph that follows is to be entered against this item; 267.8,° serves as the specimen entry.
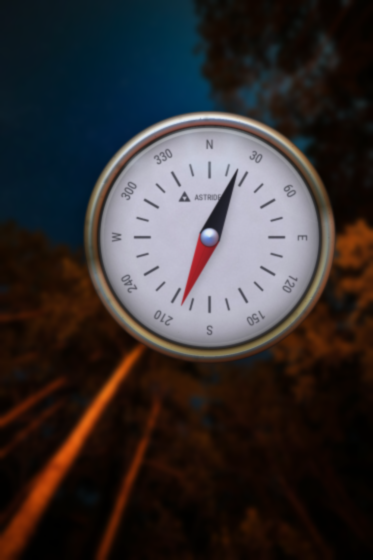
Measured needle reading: 202.5,°
